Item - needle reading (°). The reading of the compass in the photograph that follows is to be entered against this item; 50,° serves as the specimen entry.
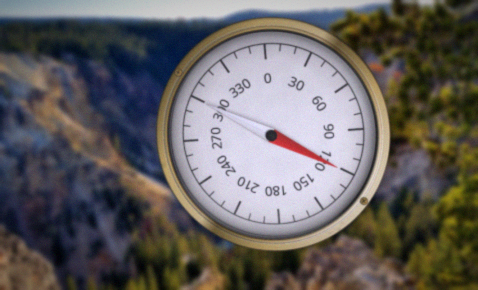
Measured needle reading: 120,°
